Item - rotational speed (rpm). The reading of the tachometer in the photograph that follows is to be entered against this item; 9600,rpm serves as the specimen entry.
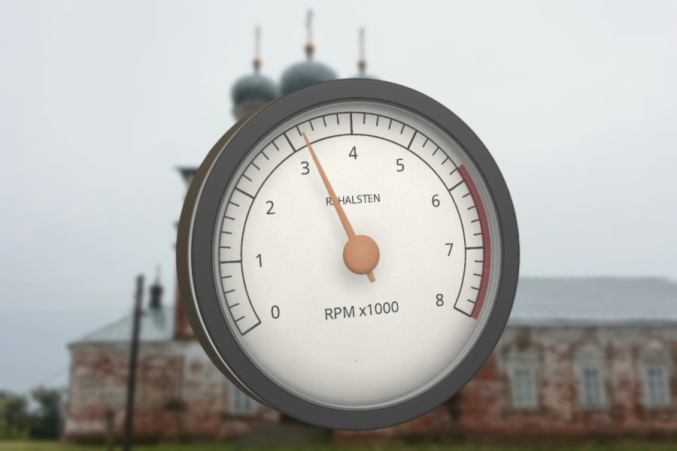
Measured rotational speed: 3200,rpm
